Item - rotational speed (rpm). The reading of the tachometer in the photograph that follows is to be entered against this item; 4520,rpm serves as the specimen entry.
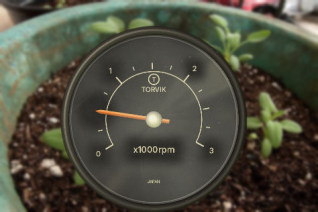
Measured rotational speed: 500,rpm
